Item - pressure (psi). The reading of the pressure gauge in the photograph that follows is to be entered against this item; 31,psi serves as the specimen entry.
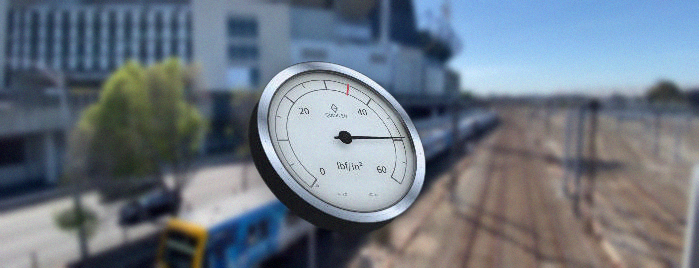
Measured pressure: 50,psi
